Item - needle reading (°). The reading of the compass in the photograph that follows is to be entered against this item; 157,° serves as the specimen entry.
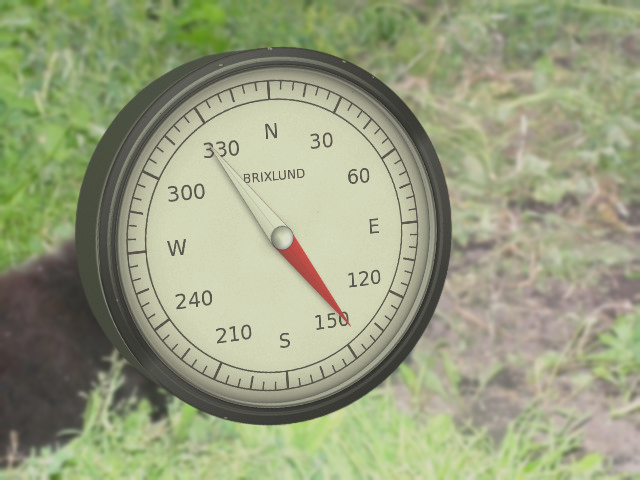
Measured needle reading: 145,°
